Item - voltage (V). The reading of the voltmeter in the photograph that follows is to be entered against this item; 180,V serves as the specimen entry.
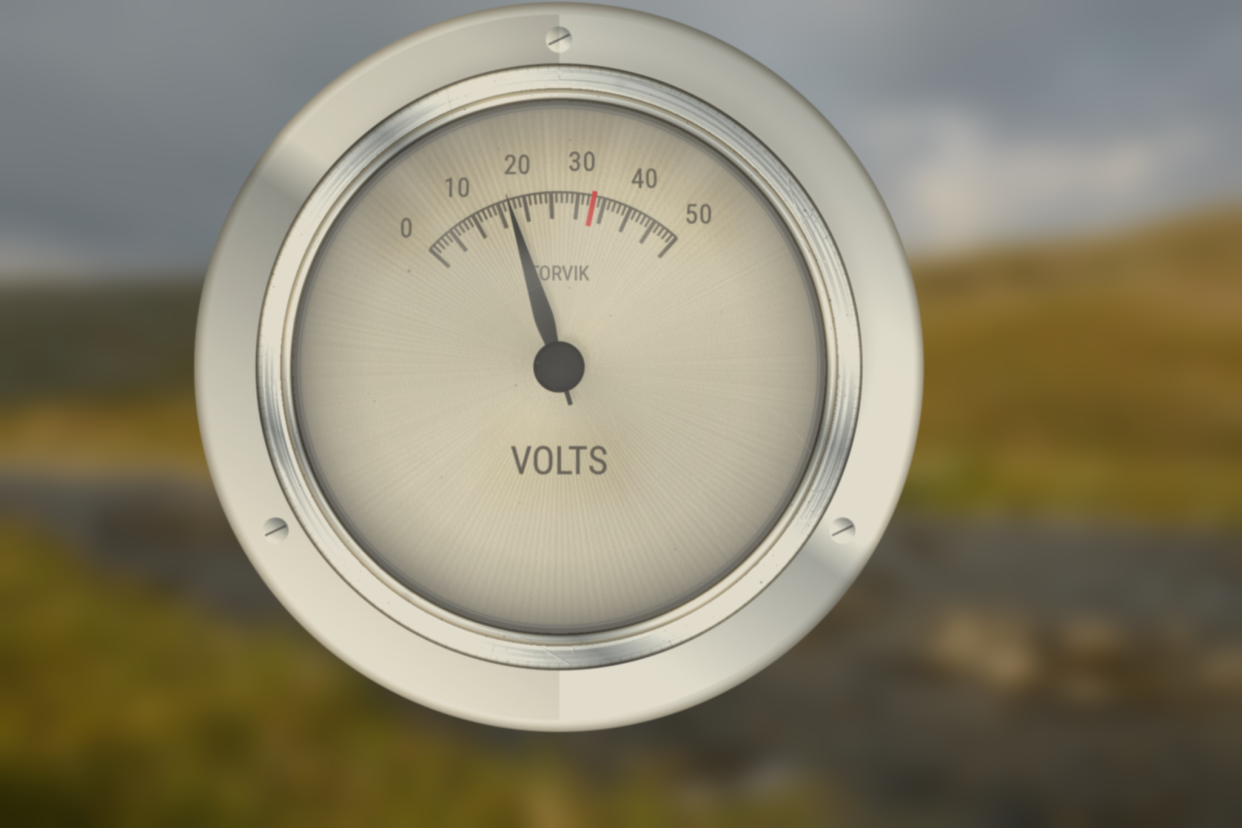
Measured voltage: 17,V
